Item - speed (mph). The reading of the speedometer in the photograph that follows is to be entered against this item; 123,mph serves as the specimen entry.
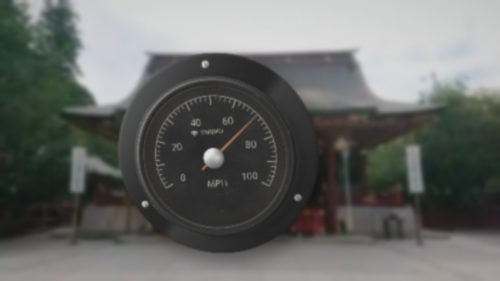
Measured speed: 70,mph
